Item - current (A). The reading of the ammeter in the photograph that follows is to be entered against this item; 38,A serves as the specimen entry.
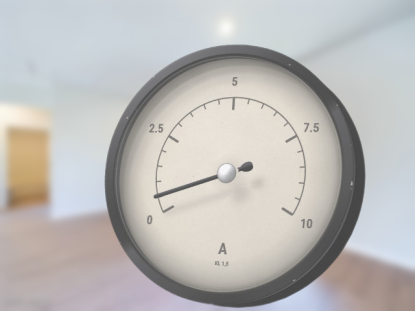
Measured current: 0.5,A
